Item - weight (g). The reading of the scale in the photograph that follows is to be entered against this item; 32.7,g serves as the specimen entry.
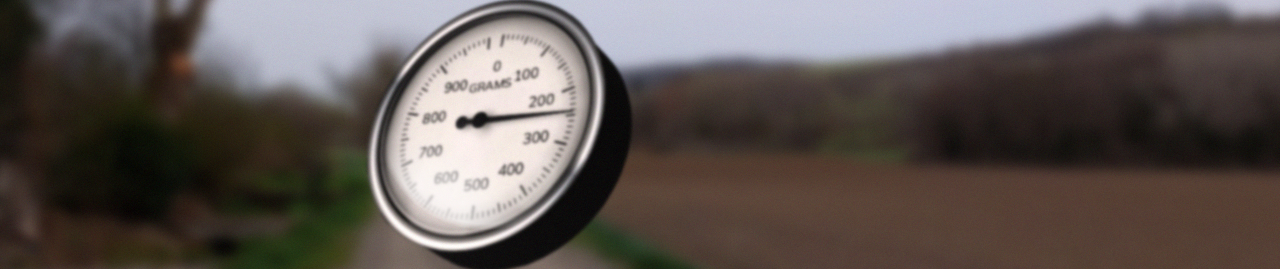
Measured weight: 250,g
